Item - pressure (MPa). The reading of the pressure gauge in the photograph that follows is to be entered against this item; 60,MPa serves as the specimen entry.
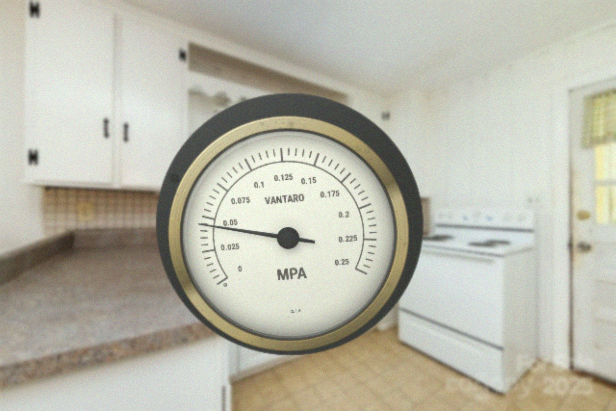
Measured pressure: 0.045,MPa
